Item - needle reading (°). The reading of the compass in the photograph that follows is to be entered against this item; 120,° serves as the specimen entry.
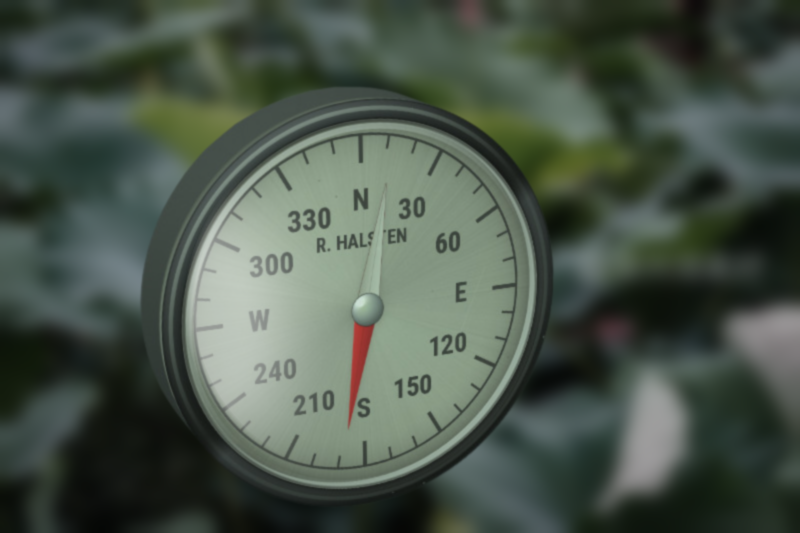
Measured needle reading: 190,°
